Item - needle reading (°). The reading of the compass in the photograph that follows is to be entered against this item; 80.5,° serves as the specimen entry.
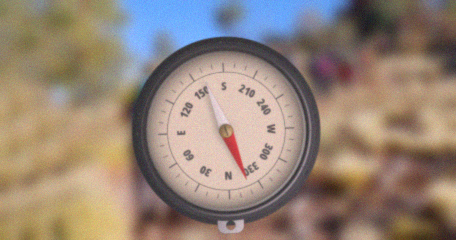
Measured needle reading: 340,°
